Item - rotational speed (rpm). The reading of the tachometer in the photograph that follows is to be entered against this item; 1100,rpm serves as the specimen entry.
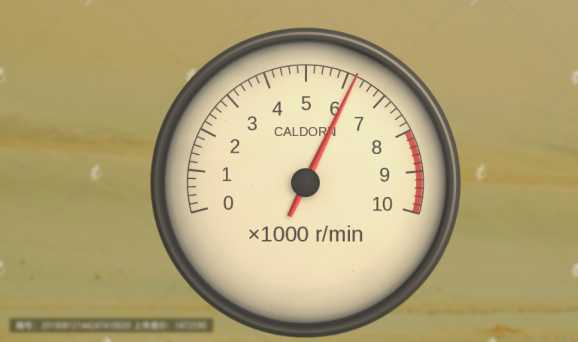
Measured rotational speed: 6200,rpm
